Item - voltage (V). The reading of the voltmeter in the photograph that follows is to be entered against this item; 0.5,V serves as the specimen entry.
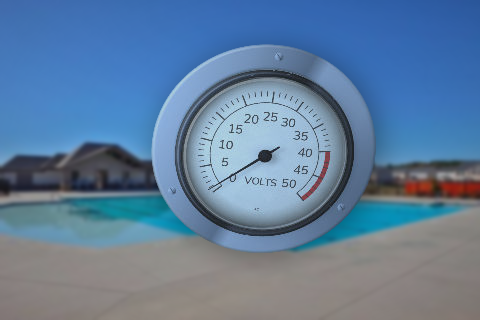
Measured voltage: 1,V
